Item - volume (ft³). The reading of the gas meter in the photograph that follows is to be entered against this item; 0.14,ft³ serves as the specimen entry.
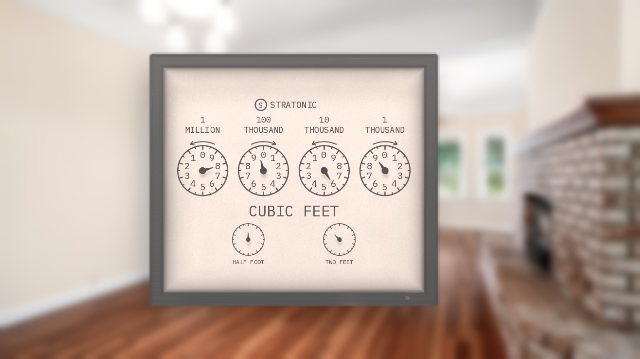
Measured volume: 795900,ft³
